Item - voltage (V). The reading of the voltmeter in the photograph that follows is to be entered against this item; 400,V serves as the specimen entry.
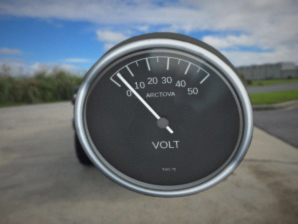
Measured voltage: 5,V
